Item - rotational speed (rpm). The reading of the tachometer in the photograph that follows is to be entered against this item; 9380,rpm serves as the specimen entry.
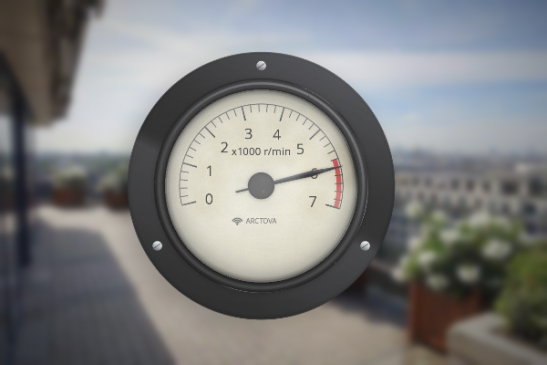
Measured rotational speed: 6000,rpm
